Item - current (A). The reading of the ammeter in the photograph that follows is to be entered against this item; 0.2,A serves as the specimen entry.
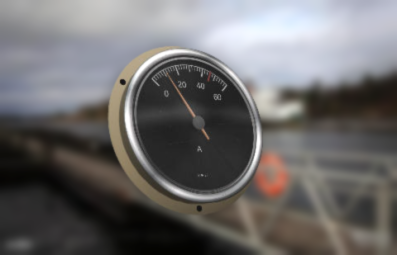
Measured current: 10,A
